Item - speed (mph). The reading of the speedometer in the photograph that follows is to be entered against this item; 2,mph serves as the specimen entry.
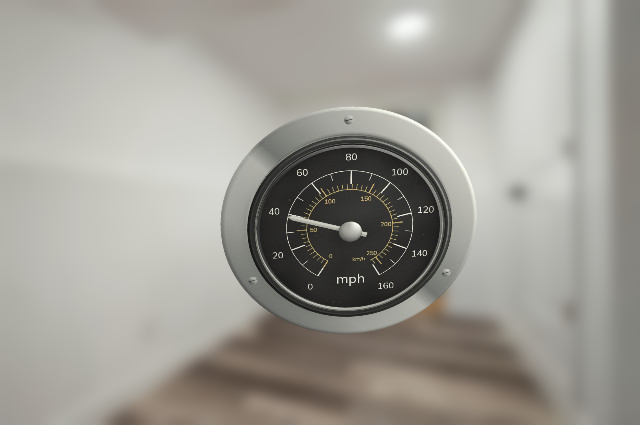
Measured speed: 40,mph
